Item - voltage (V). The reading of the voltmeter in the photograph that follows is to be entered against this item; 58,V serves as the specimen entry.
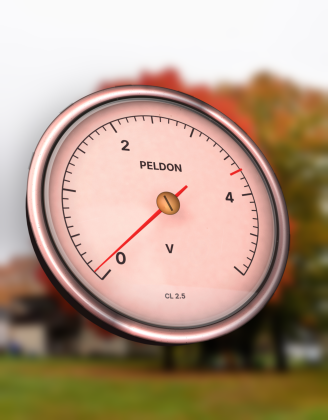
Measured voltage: 0.1,V
